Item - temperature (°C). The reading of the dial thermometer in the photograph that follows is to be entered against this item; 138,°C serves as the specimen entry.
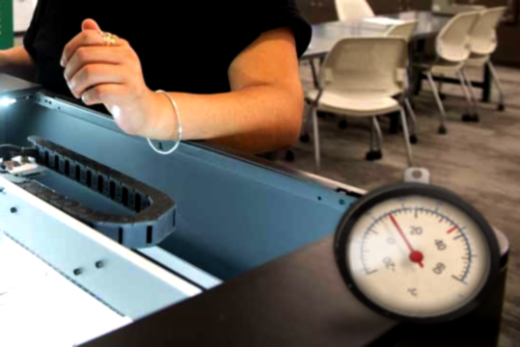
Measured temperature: 10,°C
